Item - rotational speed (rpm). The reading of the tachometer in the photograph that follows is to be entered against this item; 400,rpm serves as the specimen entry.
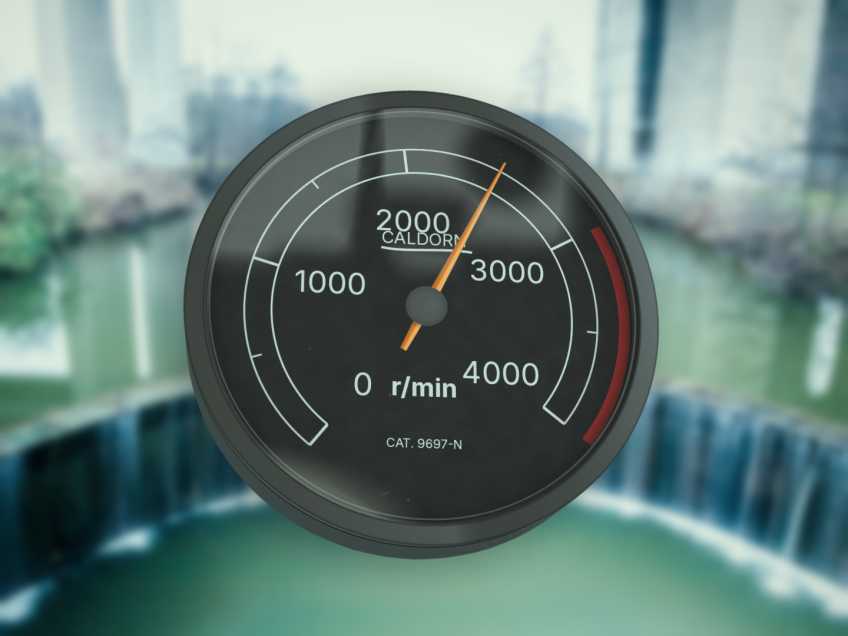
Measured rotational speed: 2500,rpm
